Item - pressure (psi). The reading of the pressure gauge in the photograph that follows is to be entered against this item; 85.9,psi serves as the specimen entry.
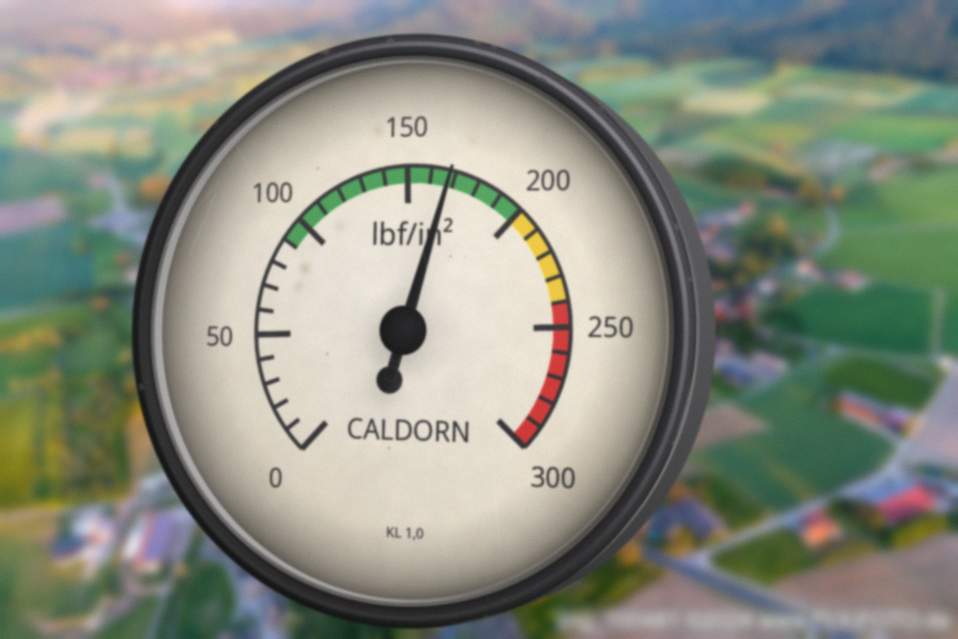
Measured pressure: 170,psi
